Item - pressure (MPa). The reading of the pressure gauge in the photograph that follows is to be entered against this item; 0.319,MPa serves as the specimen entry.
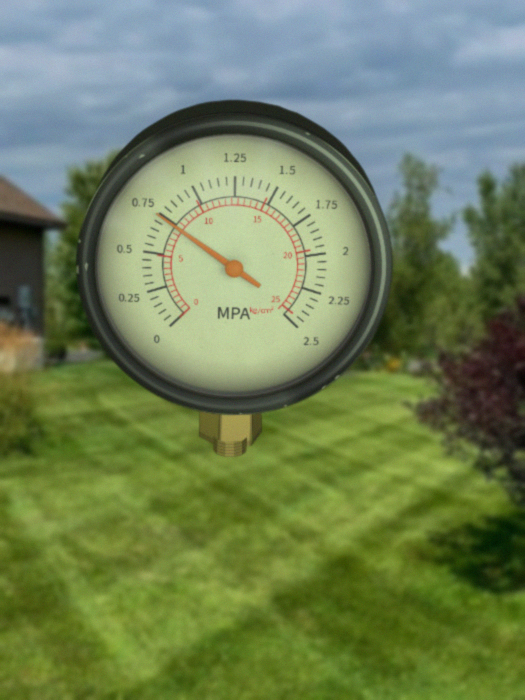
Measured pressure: 0.75,MPa
